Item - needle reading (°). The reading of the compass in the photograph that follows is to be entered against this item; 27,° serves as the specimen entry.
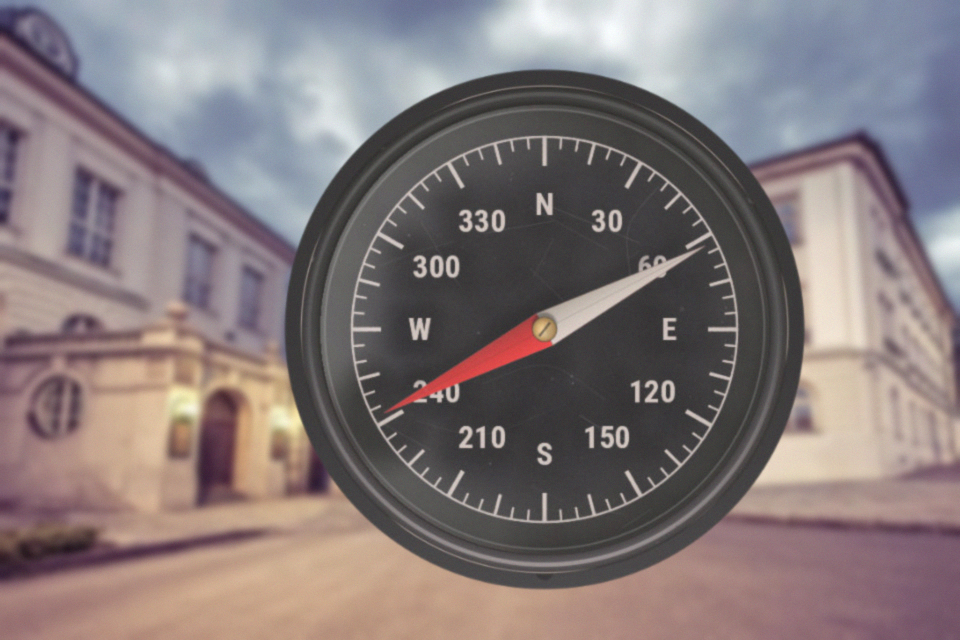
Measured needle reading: 242.5,°
